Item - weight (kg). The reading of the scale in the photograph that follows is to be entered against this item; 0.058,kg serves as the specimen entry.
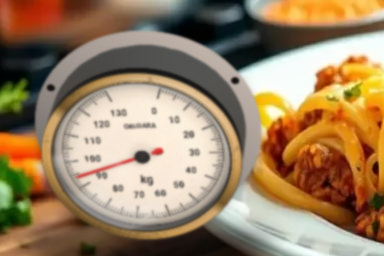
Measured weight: 95,kg
